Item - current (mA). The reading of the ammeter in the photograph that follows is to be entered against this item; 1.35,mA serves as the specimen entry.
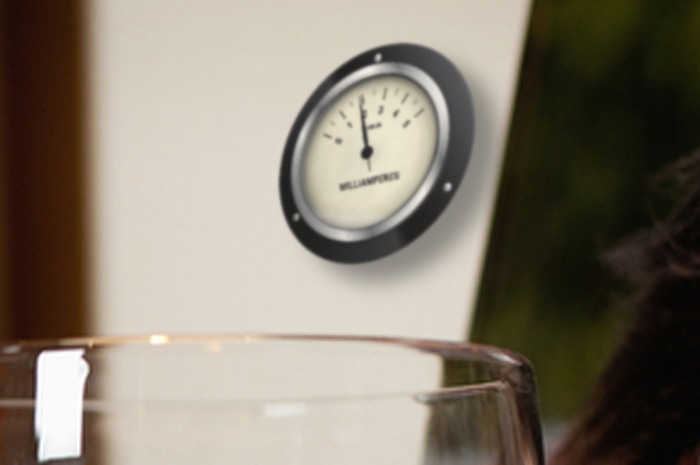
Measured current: 2,mA
